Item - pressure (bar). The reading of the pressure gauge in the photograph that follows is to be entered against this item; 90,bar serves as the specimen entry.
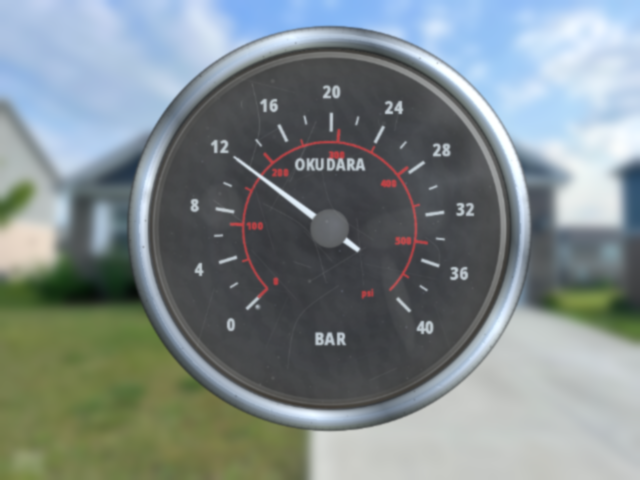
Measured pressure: 12,bar
